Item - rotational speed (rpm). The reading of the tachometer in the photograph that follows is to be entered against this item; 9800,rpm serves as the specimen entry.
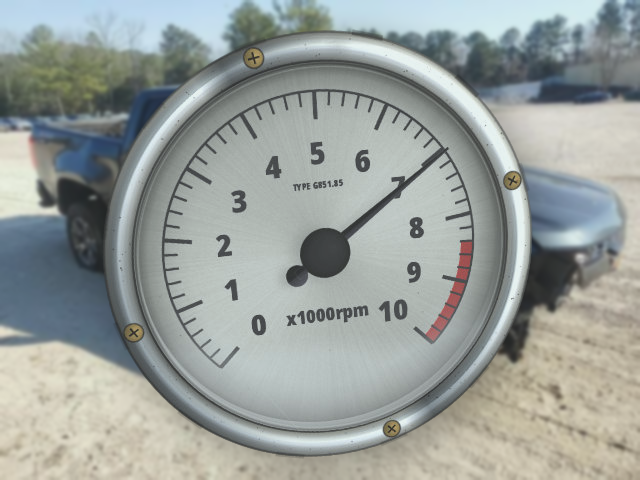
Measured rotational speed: 7000,rpm
